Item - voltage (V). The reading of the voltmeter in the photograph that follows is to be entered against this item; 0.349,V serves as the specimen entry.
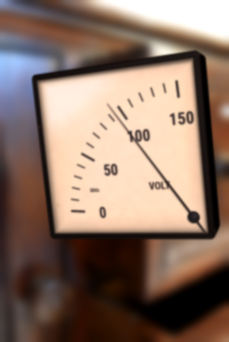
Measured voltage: 95,V
